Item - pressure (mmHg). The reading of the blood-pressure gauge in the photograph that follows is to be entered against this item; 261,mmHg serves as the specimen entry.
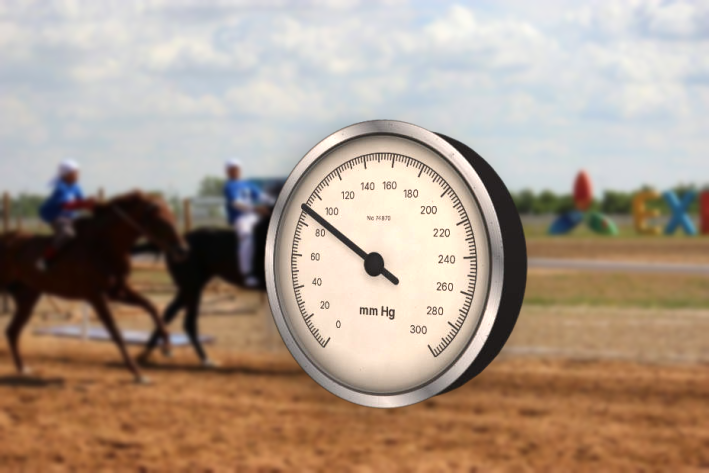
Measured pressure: 90,mmHg
